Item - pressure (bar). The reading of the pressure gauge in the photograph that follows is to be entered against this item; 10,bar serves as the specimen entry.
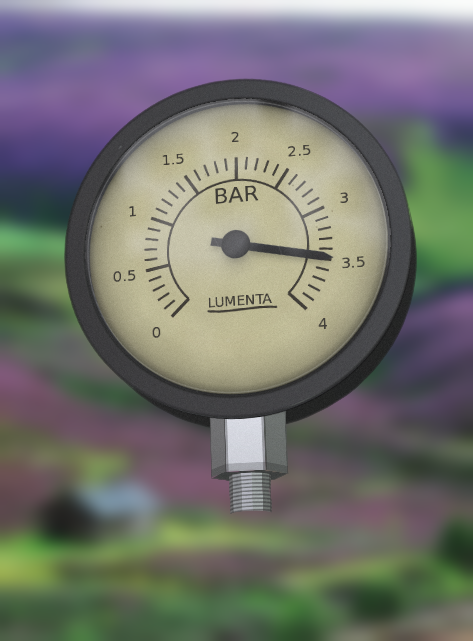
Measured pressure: 3.5,bar
